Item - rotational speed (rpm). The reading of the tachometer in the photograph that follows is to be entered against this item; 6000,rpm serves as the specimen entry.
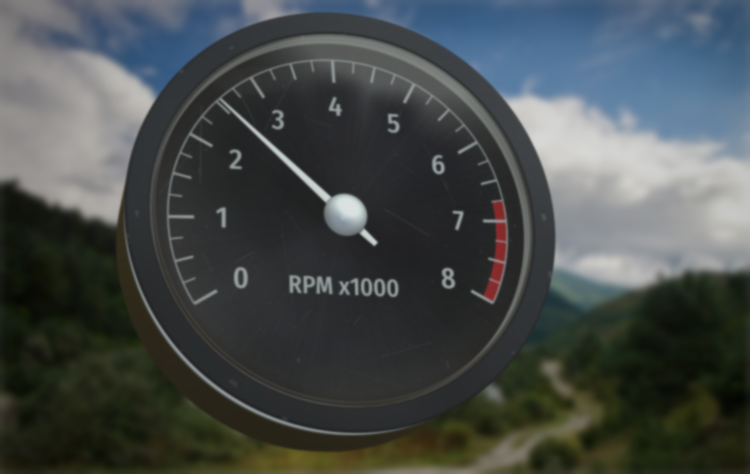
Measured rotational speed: 2500,rpm
